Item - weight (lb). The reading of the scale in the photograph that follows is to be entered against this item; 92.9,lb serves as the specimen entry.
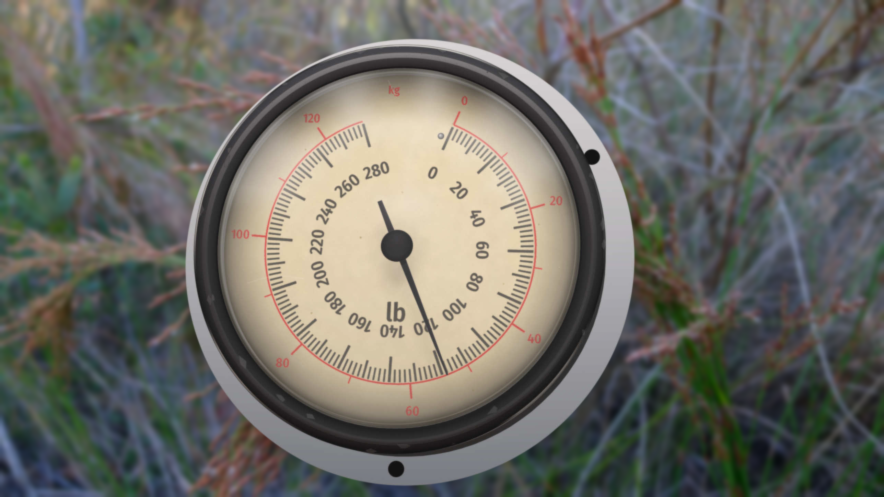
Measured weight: 118,lb
